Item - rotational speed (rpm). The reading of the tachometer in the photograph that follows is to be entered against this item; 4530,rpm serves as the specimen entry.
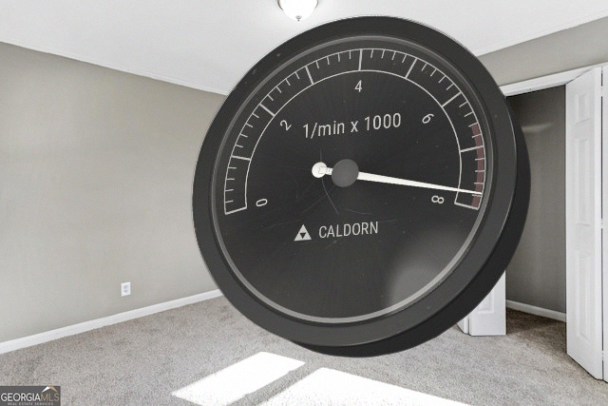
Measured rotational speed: 7800,rpm
